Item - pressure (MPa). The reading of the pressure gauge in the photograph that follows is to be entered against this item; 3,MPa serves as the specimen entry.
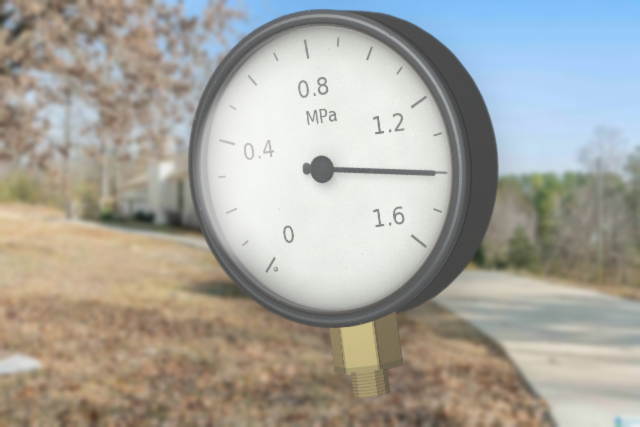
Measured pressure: 1.4,MPa
